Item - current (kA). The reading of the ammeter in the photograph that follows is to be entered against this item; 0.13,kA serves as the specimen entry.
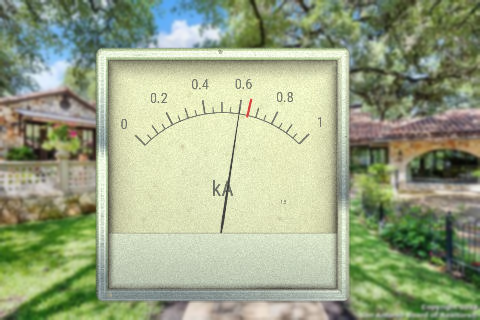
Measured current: 0.6,kA
